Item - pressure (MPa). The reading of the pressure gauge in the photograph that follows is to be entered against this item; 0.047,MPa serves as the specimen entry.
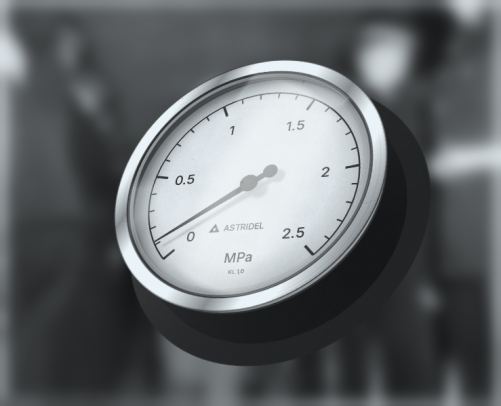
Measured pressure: 0.1,MPa
